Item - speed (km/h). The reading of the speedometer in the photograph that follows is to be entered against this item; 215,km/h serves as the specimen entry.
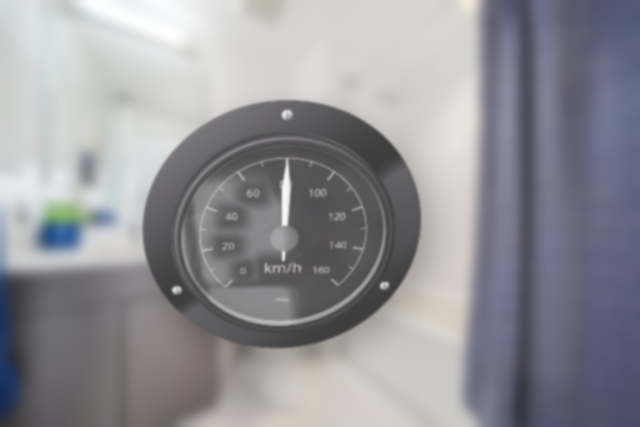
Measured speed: 80,km/h
